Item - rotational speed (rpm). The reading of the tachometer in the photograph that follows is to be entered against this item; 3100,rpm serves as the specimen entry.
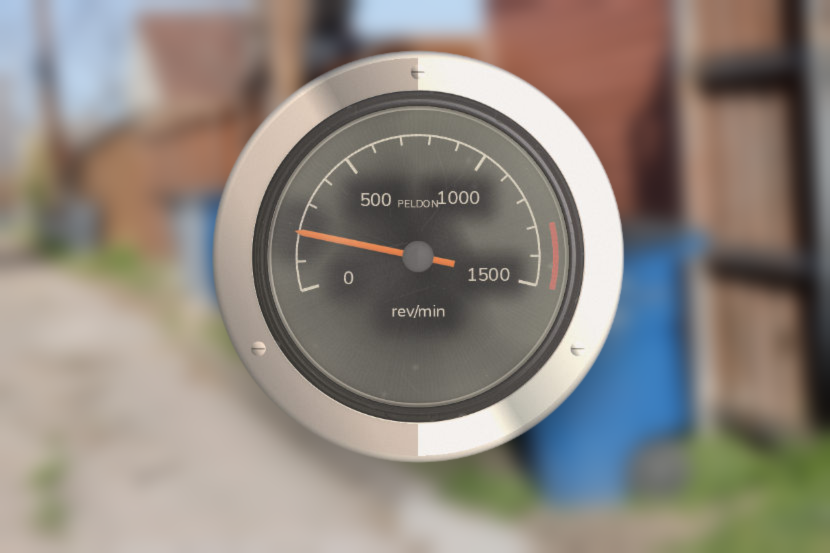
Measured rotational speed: 200,rpm
